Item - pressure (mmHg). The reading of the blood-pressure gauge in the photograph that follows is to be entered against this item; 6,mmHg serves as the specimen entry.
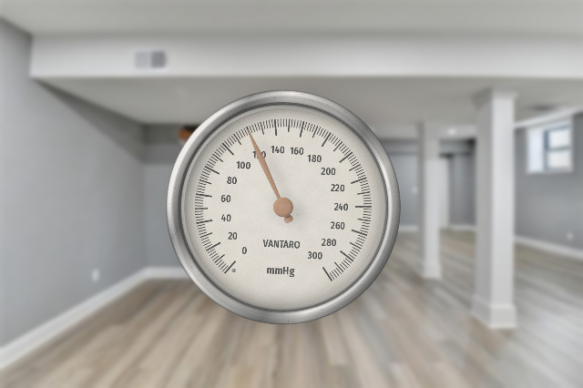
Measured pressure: 120,mmHg
